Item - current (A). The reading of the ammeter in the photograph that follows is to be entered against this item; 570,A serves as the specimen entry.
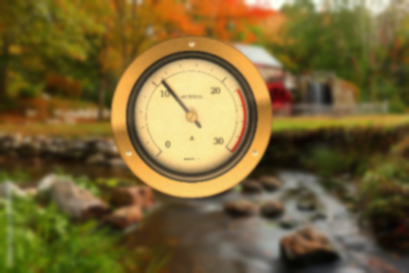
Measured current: 11,A
